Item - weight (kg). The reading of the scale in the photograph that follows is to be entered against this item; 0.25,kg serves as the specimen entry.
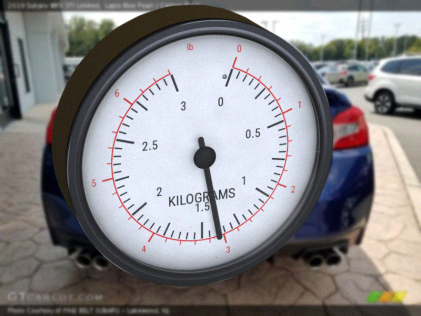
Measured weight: 1.4,kg
